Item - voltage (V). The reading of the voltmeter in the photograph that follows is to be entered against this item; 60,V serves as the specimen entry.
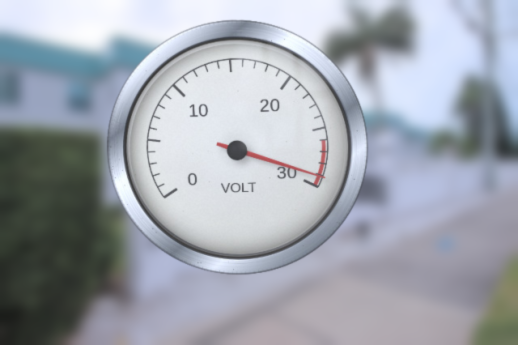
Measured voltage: 29,V
